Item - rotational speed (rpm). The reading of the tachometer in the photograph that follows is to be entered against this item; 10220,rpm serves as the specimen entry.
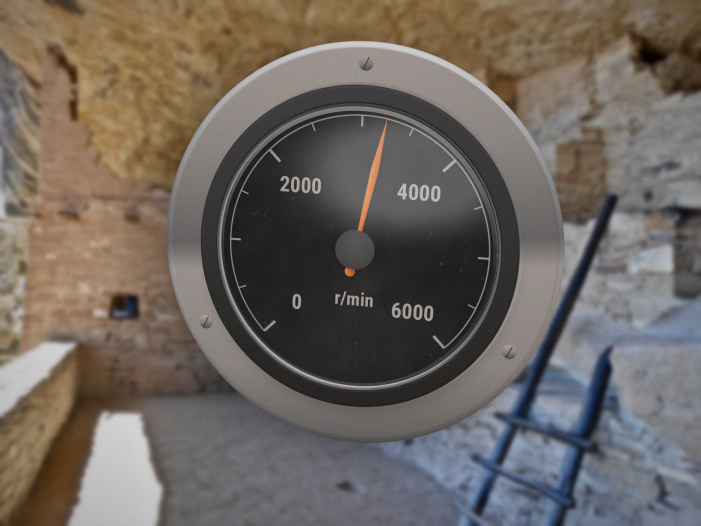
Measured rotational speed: 3250,rpm
